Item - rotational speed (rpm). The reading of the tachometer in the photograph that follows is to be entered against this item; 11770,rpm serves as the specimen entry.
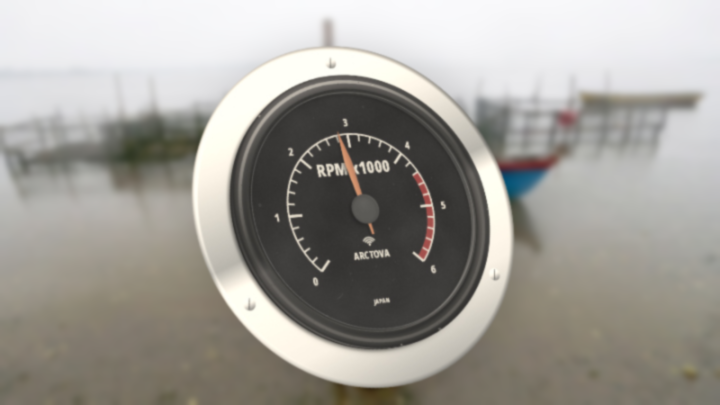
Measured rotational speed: 2800,rpm
